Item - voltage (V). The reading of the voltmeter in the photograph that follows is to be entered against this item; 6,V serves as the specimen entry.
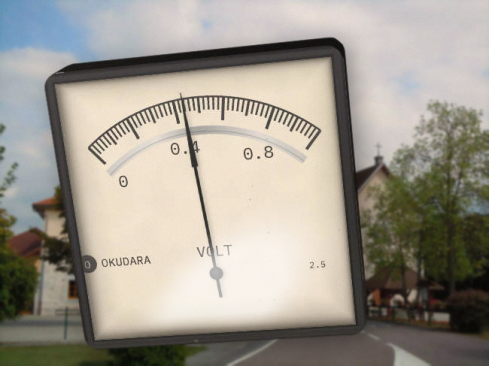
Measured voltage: 0.44,V
